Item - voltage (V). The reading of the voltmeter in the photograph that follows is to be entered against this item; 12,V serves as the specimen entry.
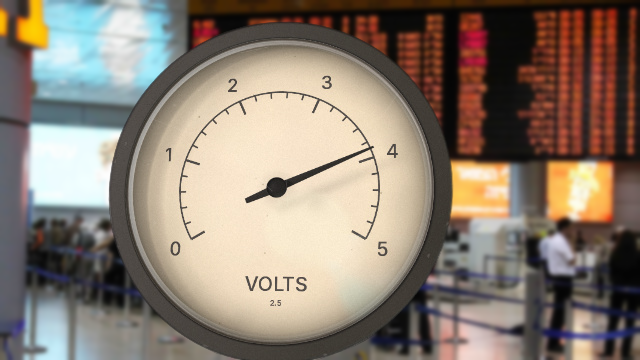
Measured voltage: 3.9,V
